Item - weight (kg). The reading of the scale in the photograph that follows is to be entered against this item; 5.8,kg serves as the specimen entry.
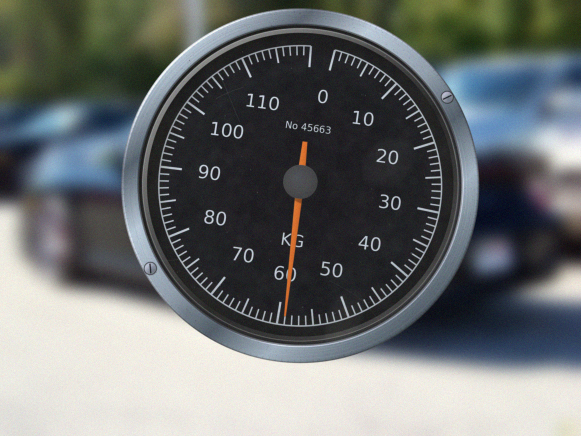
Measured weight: 59,kg
